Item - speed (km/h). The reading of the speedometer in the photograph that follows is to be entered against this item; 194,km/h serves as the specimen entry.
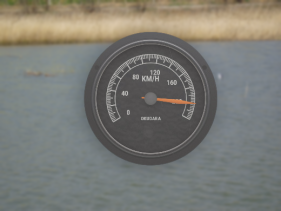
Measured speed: 200,km/h
